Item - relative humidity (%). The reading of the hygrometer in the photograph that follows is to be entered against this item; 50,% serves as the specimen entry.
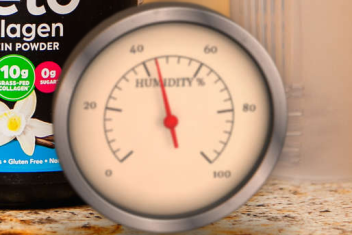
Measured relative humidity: 44,%
